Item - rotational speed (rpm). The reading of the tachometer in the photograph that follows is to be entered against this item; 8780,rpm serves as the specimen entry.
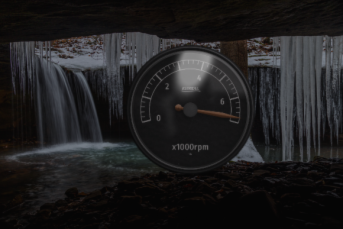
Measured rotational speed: 6800,rpm
